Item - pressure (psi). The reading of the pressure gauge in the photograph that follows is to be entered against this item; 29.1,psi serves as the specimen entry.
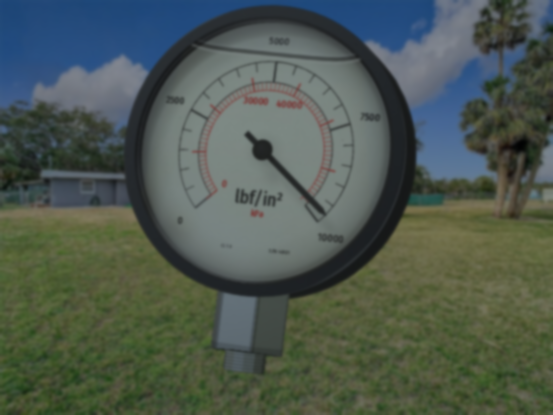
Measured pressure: 9750,psi
